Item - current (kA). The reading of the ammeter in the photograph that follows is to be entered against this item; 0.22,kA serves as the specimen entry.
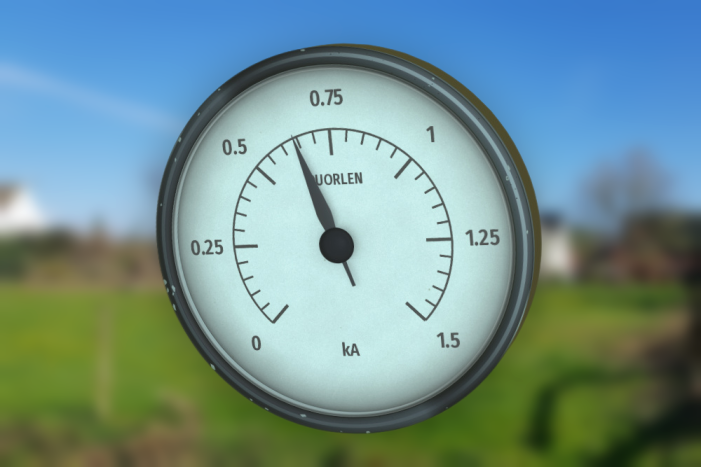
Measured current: 0.65,kA
